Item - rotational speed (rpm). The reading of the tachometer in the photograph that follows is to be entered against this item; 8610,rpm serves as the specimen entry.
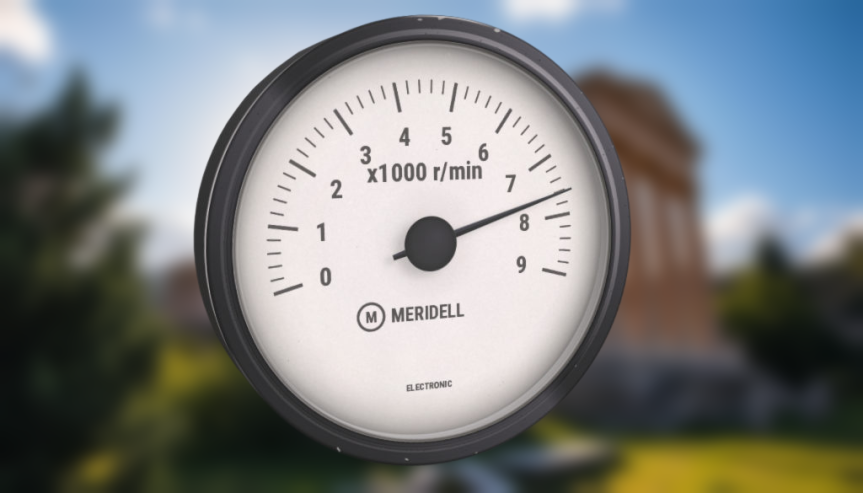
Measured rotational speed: 7600,rpm
